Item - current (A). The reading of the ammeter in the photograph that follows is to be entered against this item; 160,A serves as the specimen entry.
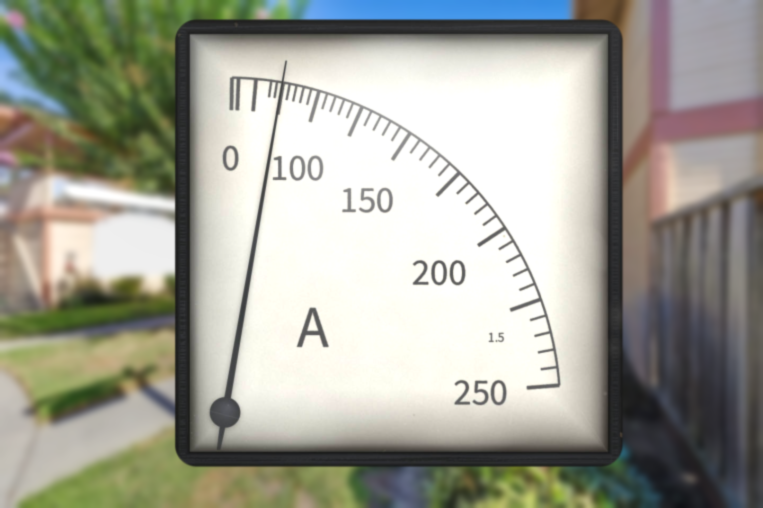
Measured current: 75,A
